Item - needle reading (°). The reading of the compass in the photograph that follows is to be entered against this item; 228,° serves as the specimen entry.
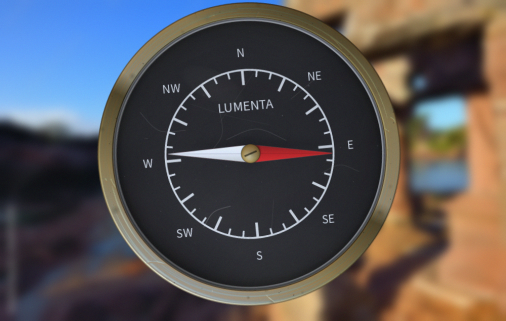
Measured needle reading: 95,°
